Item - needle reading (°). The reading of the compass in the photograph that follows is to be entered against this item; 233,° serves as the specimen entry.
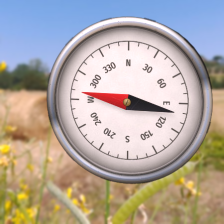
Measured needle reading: 280,°
